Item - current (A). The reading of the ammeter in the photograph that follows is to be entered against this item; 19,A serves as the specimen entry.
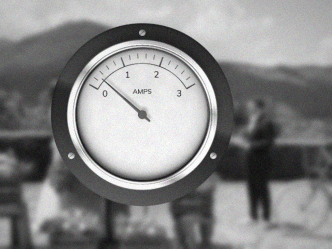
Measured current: 0.3,A
